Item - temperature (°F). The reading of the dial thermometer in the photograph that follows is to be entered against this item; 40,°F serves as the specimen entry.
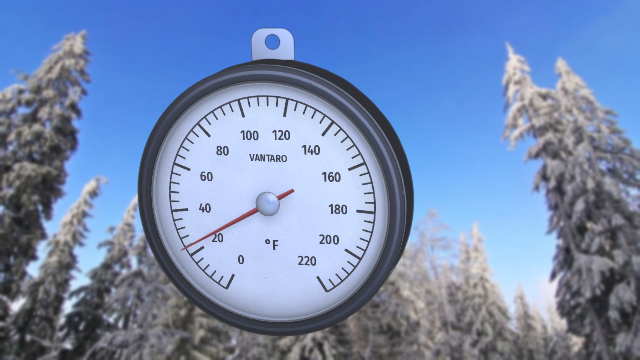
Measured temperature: 24,°F
